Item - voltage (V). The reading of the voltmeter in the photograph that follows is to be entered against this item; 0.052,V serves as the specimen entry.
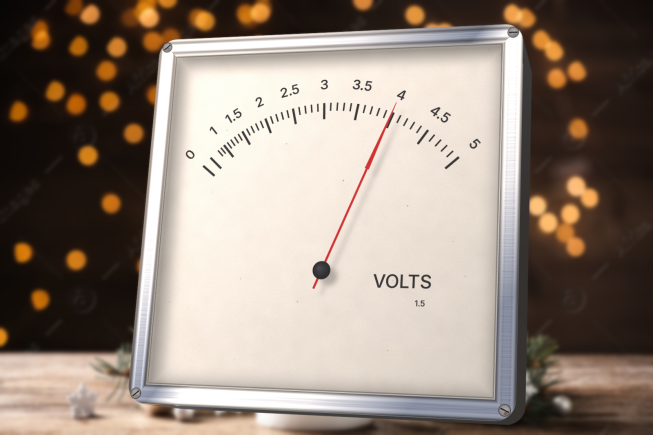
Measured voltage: 4,V
